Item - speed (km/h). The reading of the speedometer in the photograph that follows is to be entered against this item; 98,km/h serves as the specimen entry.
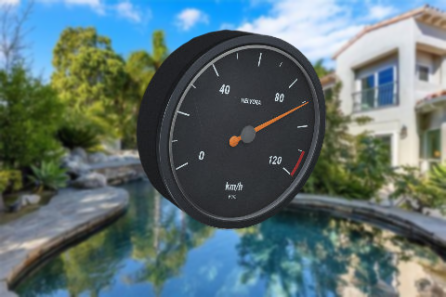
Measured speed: 90,km/h
